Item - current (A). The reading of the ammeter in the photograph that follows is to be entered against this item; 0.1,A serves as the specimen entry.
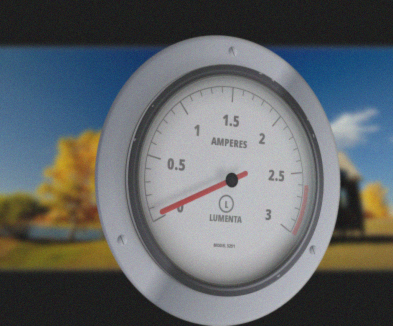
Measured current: 0.05,A
